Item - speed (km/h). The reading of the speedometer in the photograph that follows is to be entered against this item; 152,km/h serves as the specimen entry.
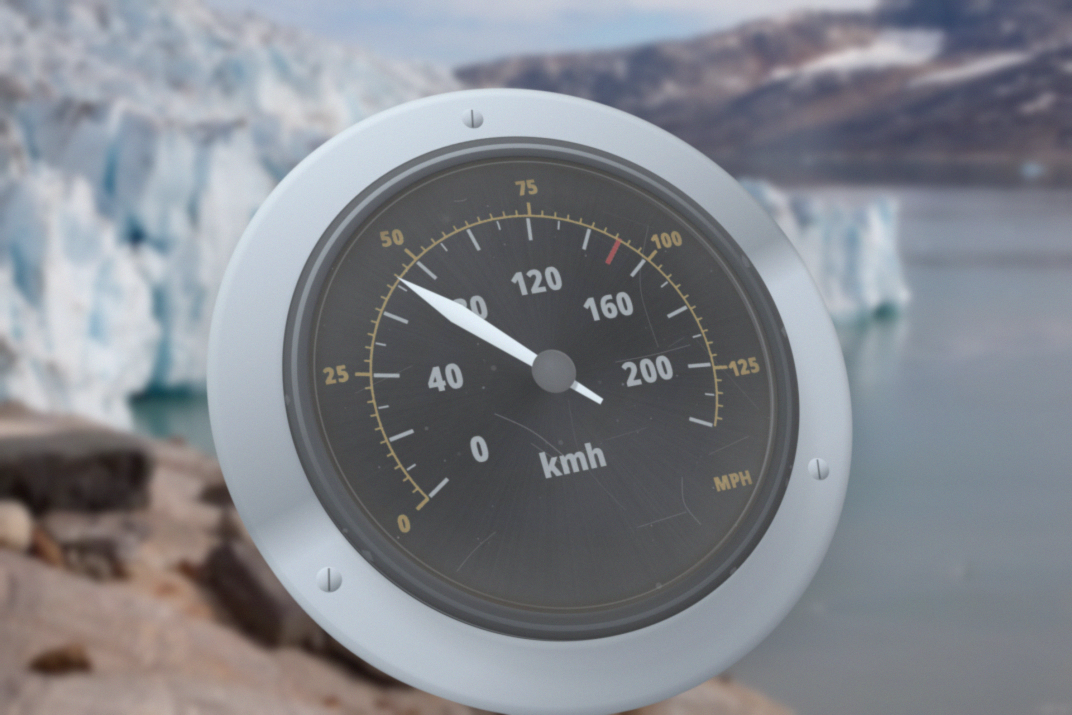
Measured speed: 70,km/h
